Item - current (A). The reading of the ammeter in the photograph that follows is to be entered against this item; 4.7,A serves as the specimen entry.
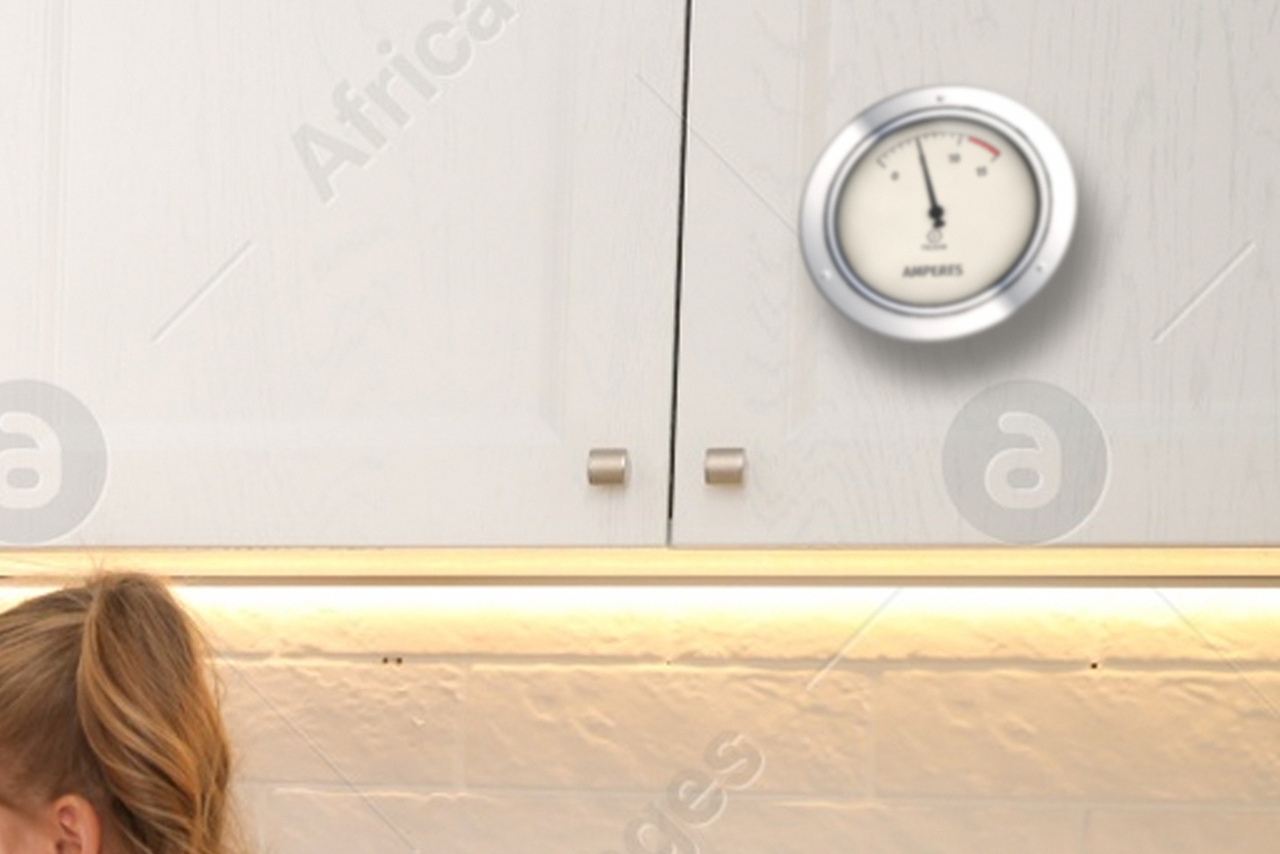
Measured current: 5,A
